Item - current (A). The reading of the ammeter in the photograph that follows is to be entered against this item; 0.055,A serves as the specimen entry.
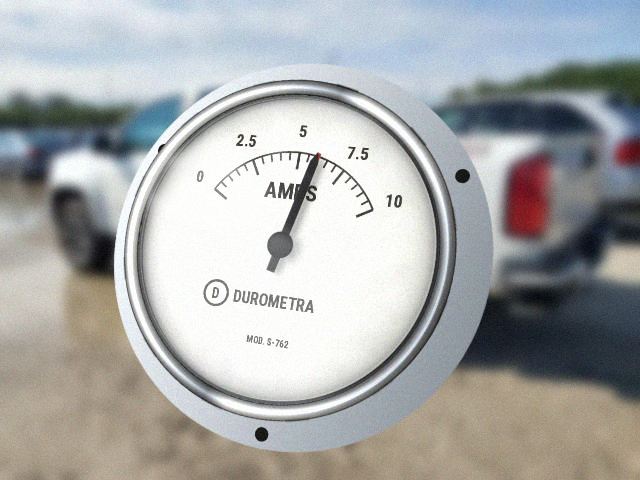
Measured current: 6,A
